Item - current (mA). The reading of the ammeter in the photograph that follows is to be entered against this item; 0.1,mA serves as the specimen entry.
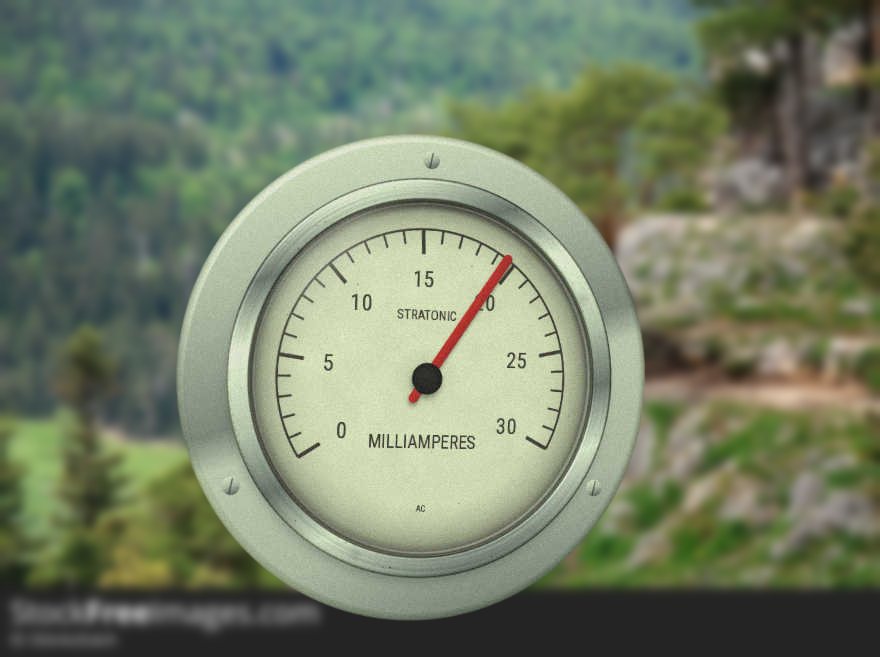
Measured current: 19.5,mA
